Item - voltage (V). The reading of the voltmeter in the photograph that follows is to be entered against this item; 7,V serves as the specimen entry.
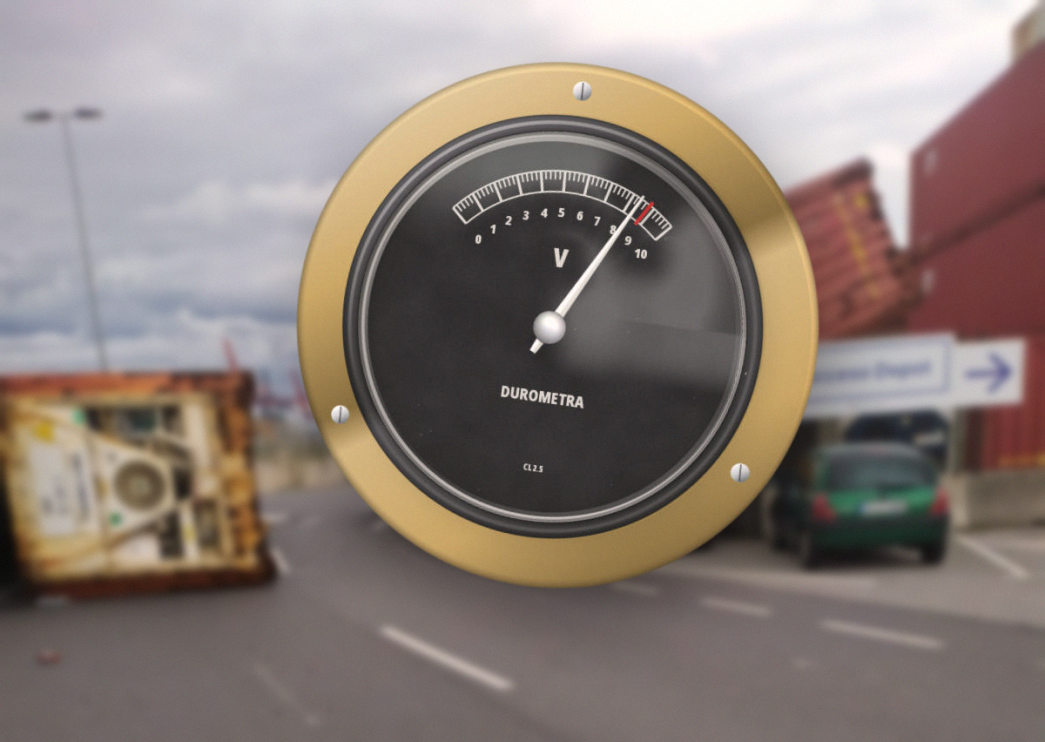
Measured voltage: 8.4,V
